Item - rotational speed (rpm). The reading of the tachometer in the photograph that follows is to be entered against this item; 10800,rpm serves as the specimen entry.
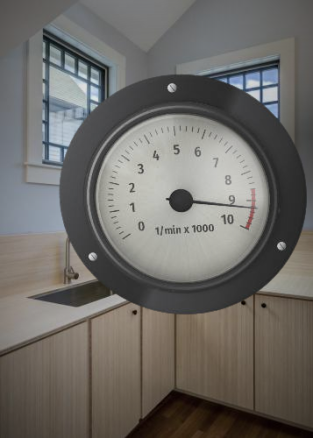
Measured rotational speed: 9200,rpm
